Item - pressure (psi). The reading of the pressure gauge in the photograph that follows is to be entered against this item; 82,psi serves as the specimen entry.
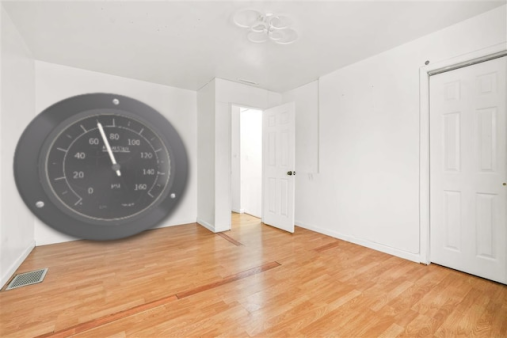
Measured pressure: 70,psi
